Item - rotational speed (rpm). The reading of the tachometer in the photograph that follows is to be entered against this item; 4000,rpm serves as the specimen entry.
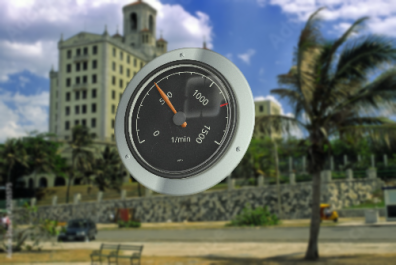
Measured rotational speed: 500,rpm
